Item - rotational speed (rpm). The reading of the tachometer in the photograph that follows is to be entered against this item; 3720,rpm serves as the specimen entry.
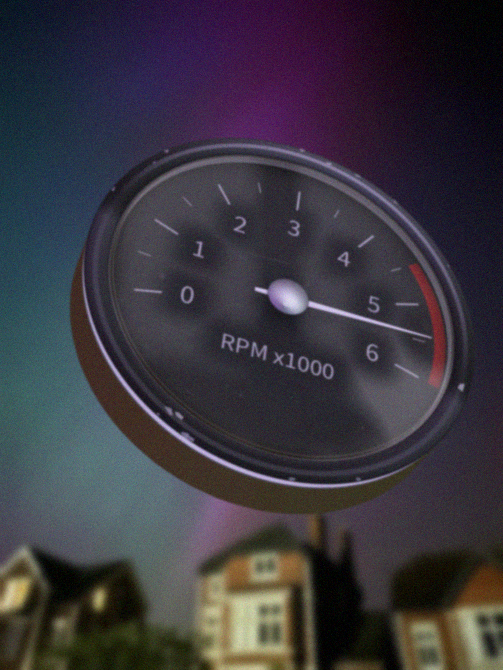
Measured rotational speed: 5500,rpm
